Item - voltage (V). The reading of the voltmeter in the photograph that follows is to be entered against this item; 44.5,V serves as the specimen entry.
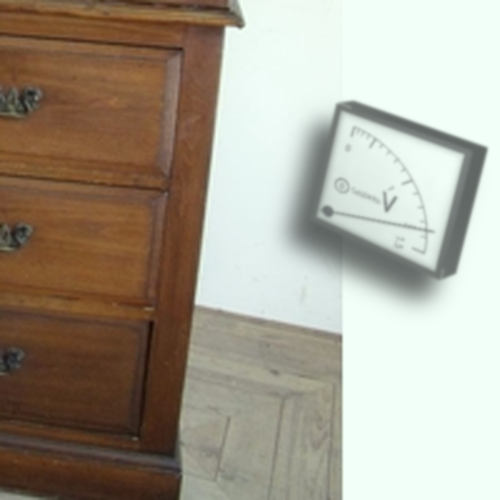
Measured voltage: 1.35,V
